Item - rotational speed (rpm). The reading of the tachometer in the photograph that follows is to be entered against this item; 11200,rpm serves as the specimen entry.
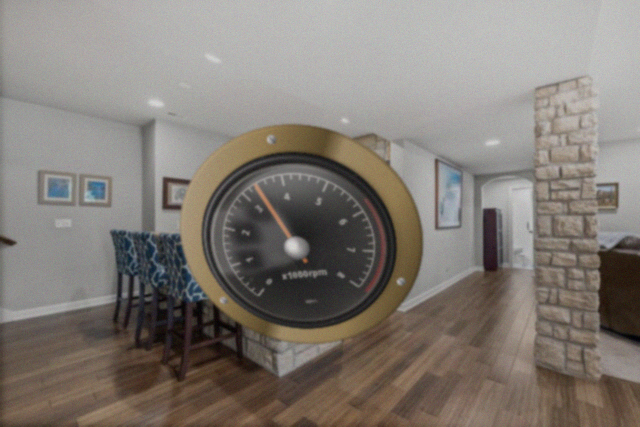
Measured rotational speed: 3400,rpm
